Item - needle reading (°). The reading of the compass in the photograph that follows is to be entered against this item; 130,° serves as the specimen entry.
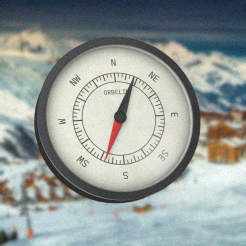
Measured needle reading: 205,°
